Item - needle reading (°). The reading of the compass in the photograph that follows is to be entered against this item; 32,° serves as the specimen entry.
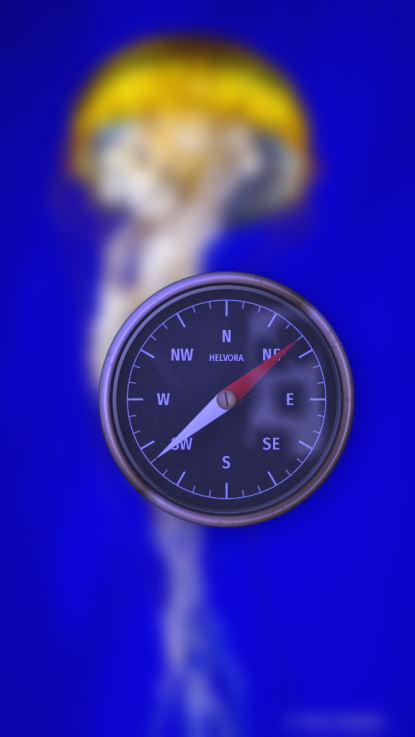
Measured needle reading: 50,°
